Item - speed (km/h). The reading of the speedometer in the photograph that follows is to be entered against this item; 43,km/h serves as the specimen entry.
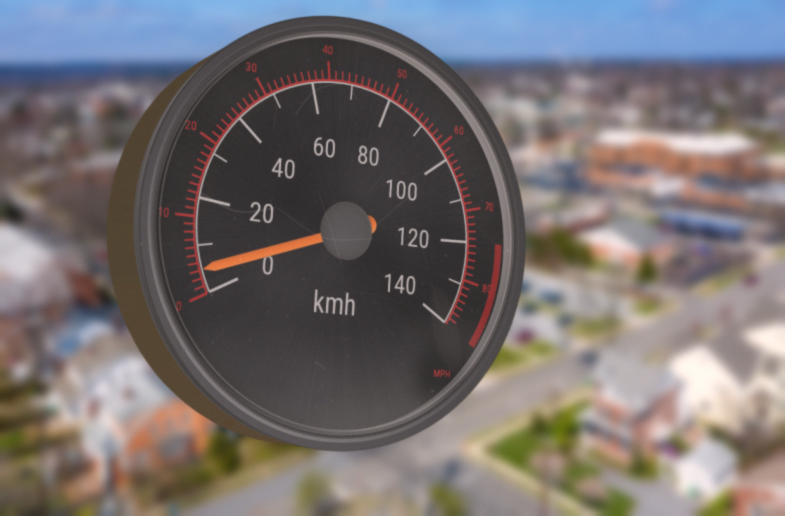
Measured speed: 5,km/h
